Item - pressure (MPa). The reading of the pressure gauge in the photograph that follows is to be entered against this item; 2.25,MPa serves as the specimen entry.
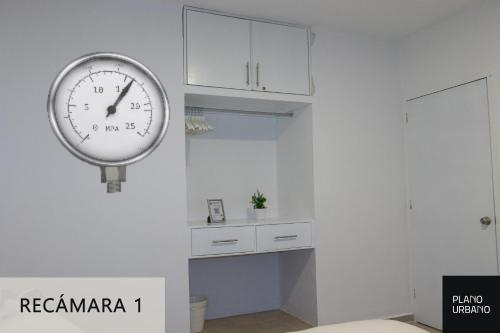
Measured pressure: 16,MPa
